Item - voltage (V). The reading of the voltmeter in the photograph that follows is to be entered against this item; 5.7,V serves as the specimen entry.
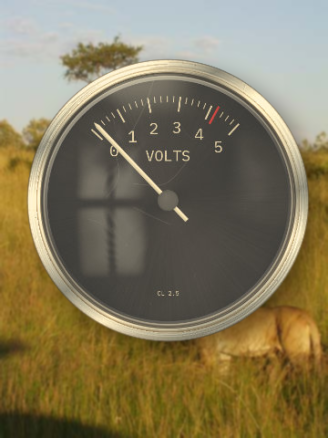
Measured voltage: 0.2,V
